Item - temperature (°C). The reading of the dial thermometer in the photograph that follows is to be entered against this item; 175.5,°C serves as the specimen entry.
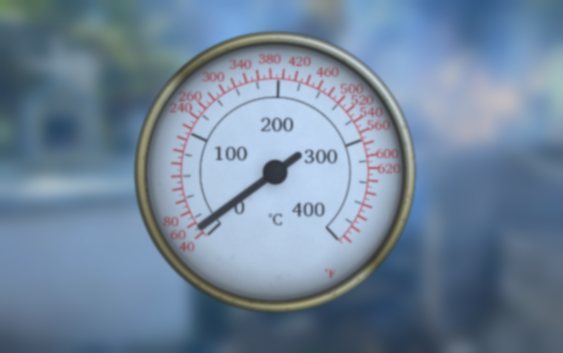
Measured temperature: 10,°C
